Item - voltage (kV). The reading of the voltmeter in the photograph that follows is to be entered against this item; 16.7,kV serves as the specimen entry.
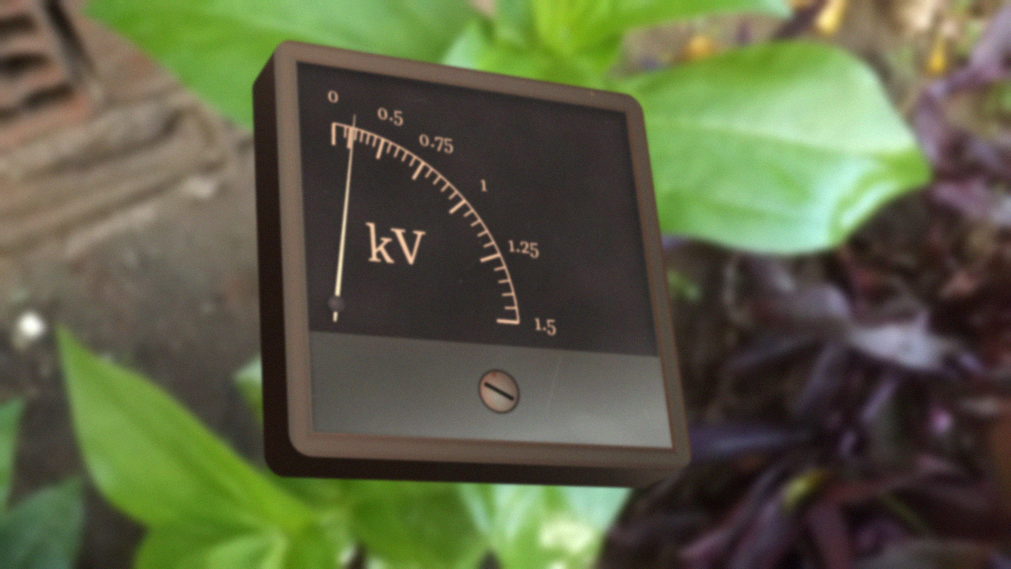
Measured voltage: 0.25,kV
